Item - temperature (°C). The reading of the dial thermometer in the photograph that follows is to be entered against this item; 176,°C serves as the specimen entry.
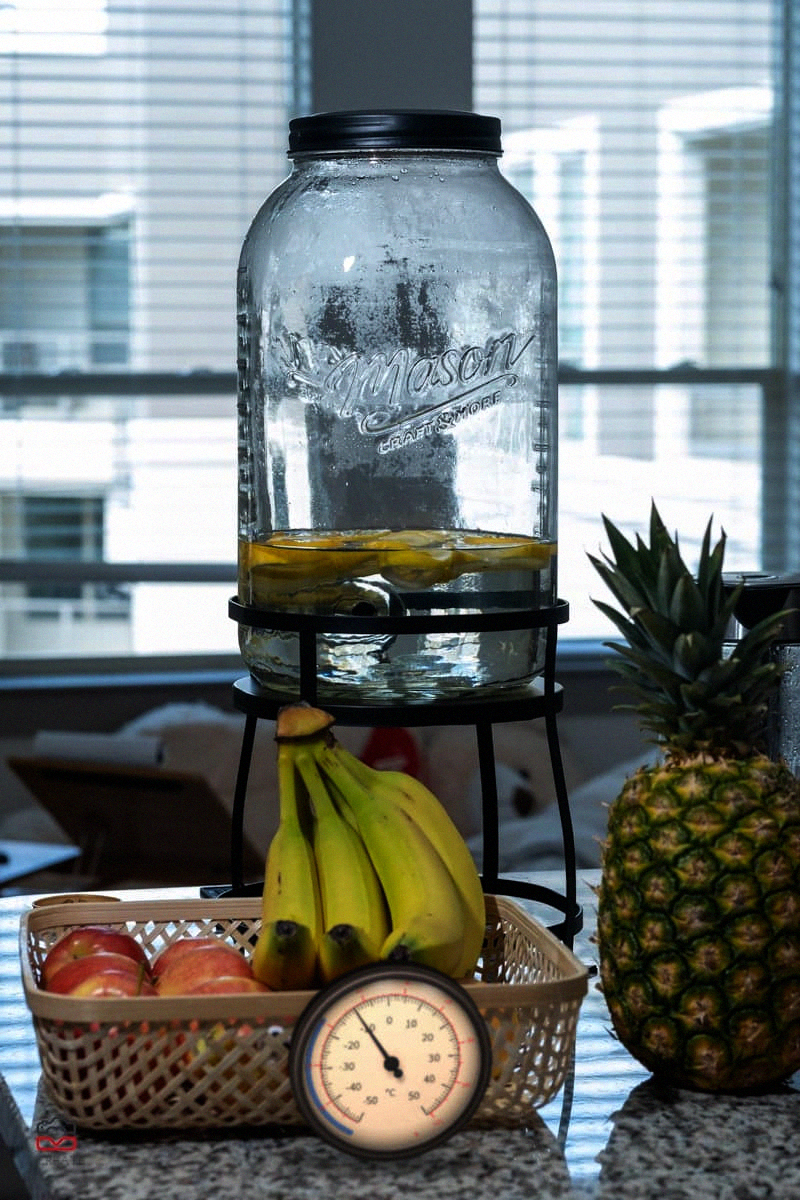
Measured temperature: -10,°C
